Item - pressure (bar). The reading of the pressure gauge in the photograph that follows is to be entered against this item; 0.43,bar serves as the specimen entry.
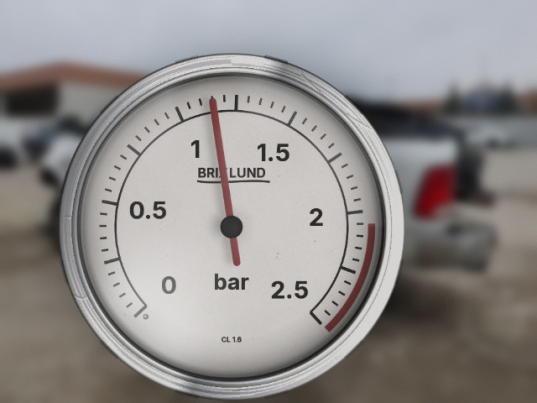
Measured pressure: 1.15,bar
